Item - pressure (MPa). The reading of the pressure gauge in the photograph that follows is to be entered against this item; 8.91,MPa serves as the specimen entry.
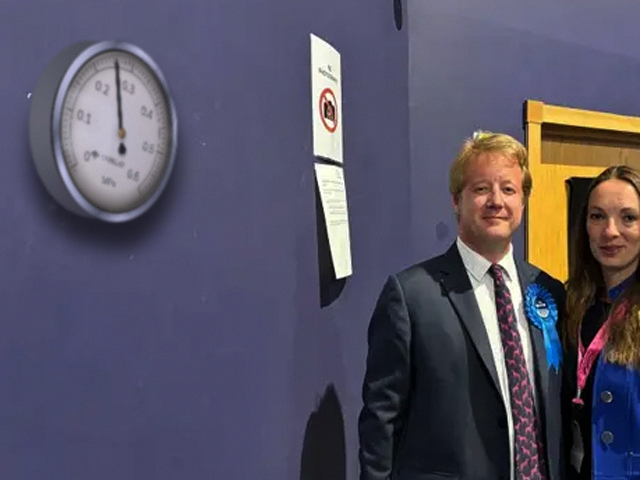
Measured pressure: 0.25,MPa
